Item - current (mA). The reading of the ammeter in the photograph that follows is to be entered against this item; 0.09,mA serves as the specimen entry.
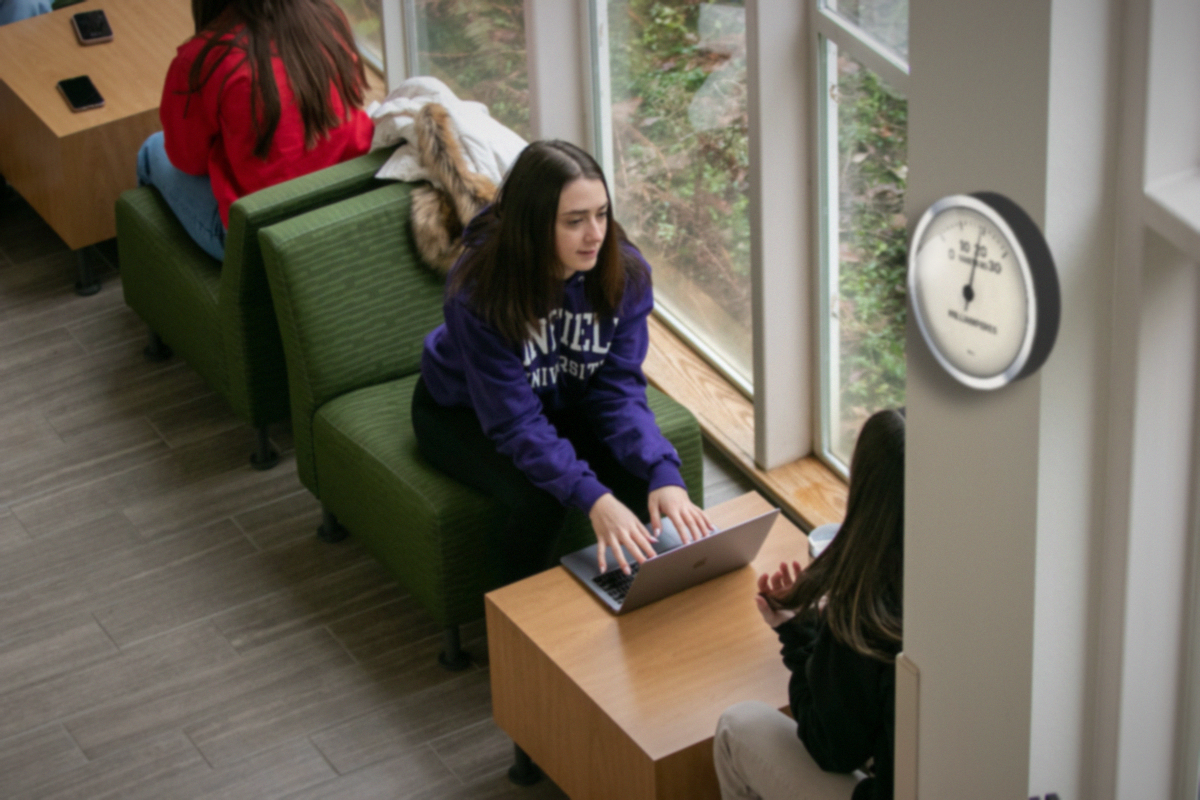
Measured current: 20,mA
